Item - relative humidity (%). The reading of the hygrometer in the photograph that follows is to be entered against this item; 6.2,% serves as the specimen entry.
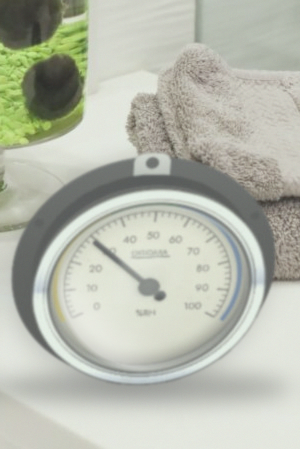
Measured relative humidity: 30,%
